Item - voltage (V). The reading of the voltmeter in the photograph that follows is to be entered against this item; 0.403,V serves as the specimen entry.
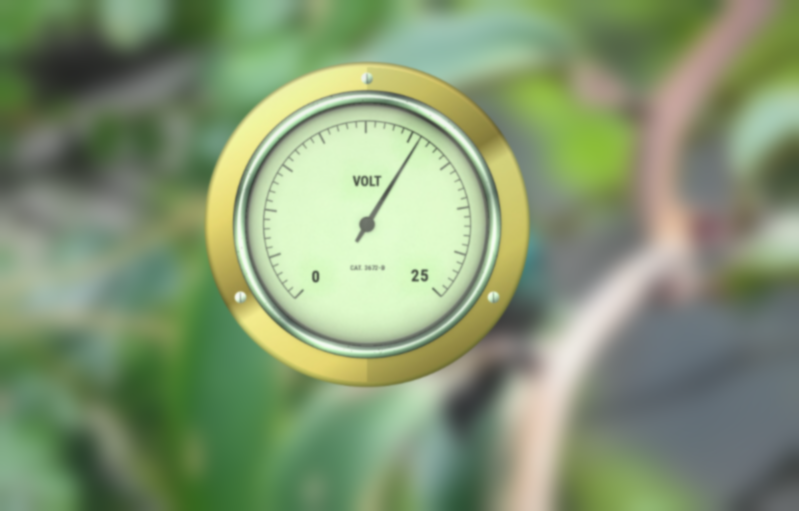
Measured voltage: 15.5,V
